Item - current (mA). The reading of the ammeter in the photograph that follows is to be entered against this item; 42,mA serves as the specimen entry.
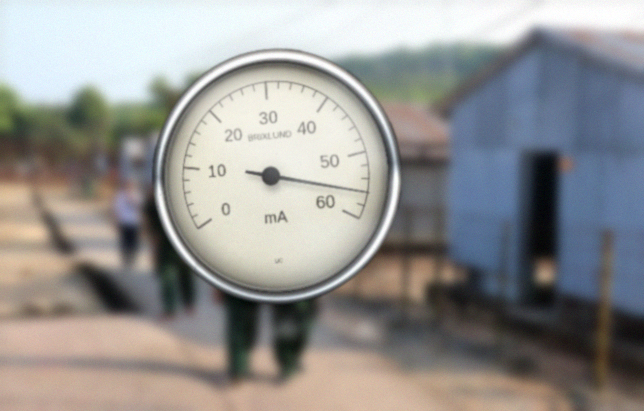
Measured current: 56,mA
